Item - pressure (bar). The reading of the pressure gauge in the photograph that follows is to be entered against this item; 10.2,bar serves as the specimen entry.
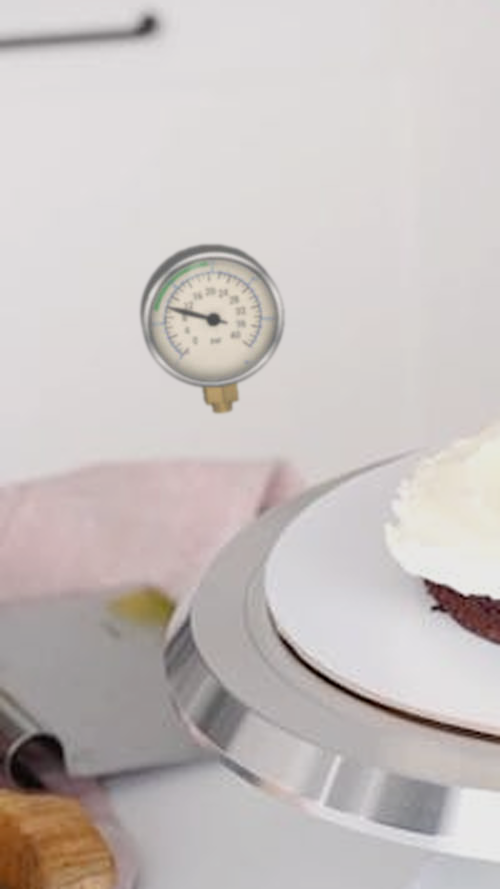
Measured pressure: 10,bar
